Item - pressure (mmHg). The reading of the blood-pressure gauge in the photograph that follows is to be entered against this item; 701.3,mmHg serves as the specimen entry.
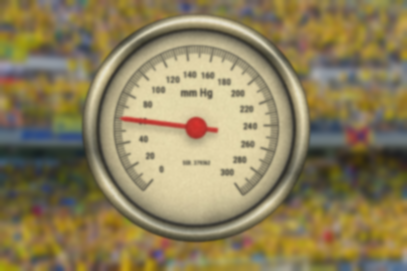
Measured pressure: 60,mmHg
